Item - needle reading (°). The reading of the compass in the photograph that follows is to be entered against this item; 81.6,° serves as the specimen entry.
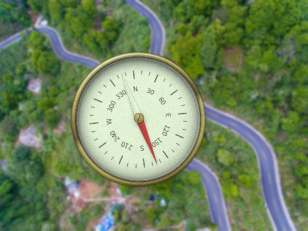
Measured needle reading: 165,°
